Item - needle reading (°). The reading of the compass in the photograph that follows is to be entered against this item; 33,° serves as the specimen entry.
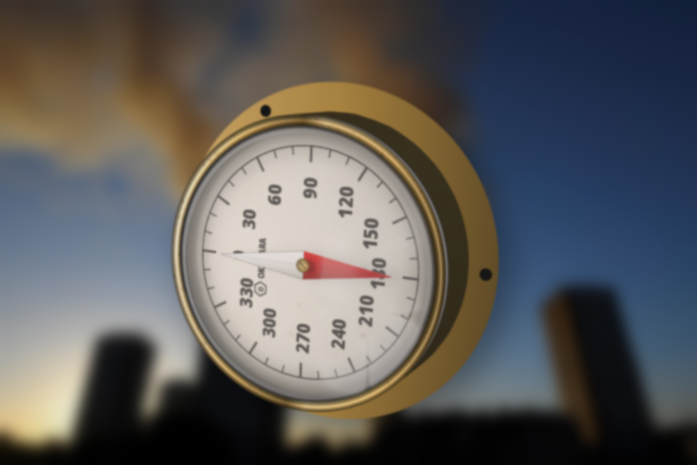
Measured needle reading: 180,°
